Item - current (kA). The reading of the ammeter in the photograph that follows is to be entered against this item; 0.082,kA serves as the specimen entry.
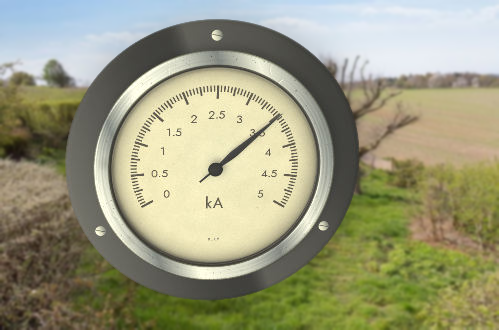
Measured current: 3.5,kA
